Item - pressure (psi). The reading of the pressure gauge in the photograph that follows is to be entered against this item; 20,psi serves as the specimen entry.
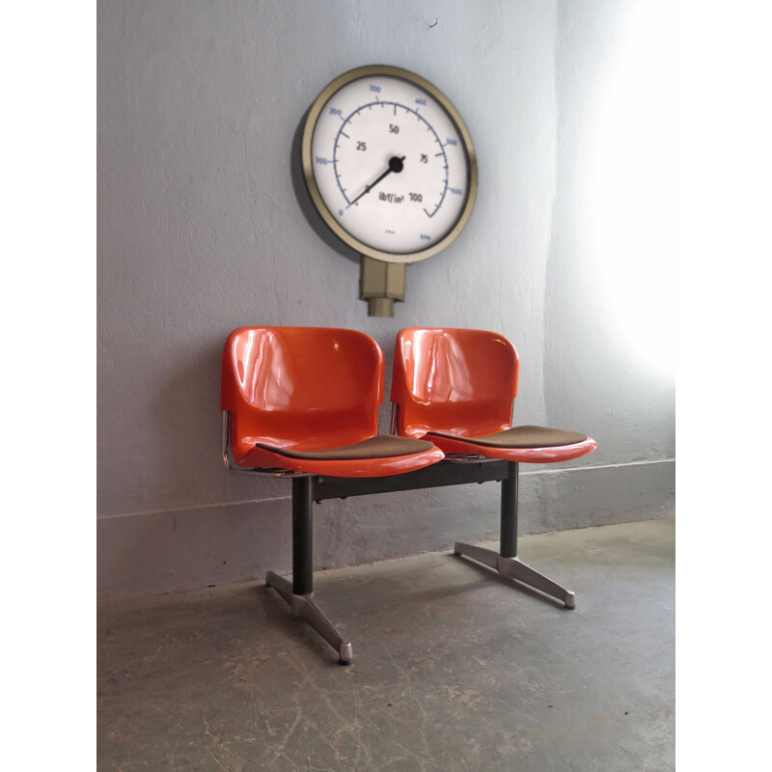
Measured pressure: 0,psi
